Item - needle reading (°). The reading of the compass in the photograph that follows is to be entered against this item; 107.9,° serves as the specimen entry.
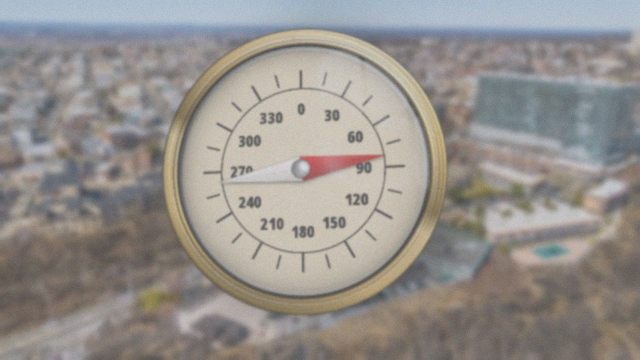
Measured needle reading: 82.5,°
